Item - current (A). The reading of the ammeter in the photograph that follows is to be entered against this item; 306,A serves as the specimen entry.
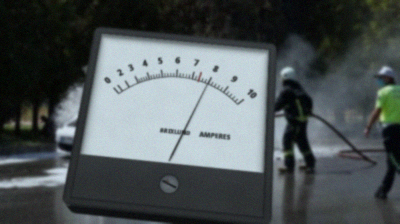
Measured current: 8,A
